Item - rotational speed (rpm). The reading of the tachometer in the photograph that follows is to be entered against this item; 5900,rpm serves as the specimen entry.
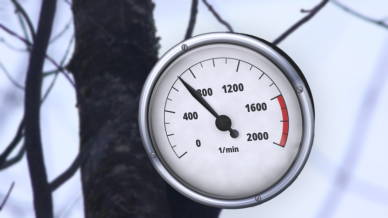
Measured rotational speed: 700,rpm
